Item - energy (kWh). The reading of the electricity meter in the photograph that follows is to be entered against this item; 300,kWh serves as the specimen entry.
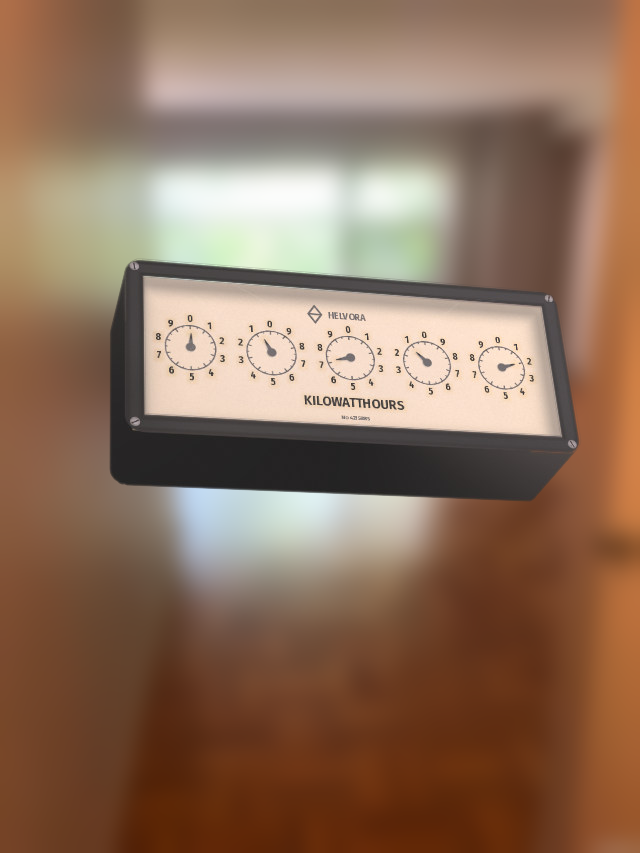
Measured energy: 712,kWh
